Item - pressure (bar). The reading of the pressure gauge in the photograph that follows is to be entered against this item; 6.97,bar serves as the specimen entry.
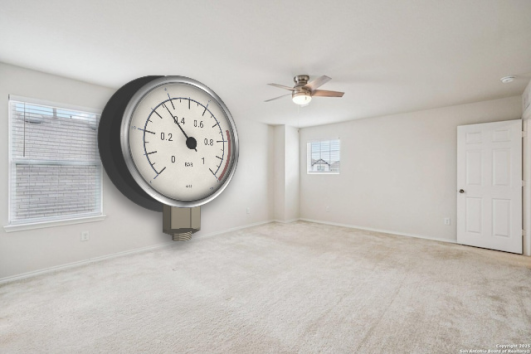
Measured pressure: 0.35,bar
